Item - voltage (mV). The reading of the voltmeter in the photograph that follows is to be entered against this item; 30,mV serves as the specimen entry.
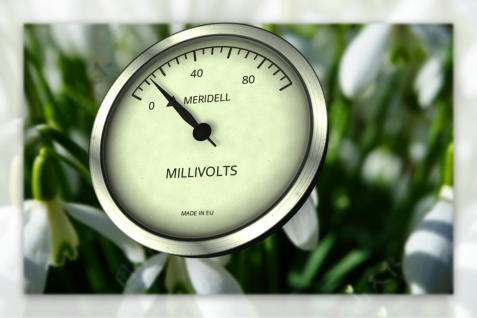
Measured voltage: 12.5,mV
